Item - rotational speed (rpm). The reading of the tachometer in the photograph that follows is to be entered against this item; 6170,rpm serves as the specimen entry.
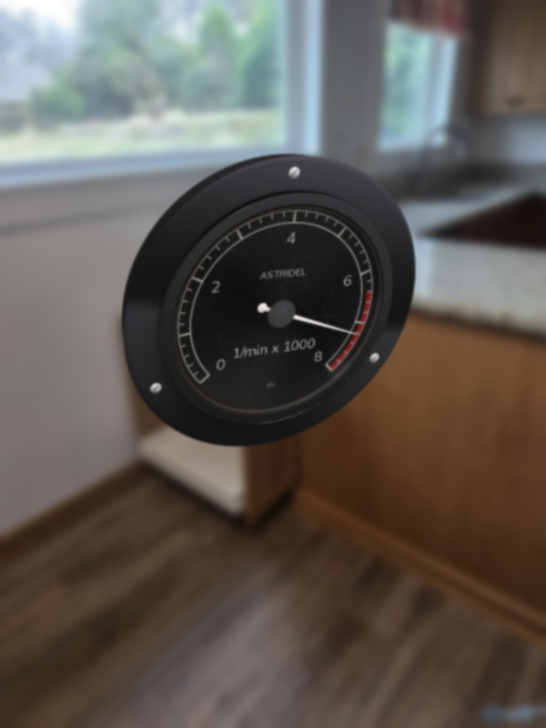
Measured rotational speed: 7200,rpm
